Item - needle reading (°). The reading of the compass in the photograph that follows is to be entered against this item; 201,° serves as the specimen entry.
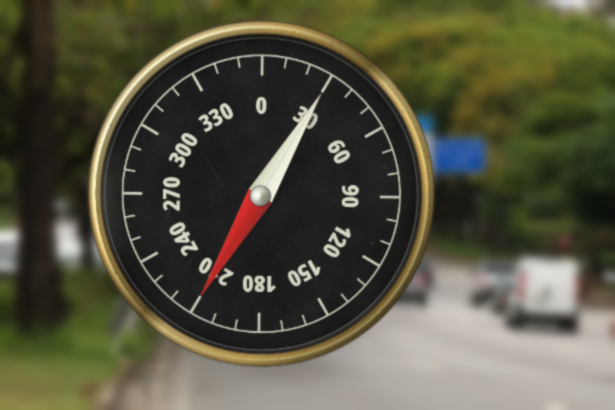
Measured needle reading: 210,°
